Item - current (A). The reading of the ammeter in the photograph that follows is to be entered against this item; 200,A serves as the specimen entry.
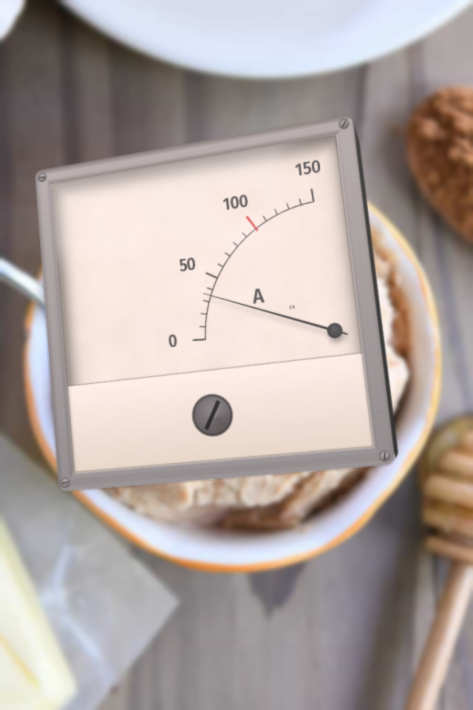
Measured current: 35,A
